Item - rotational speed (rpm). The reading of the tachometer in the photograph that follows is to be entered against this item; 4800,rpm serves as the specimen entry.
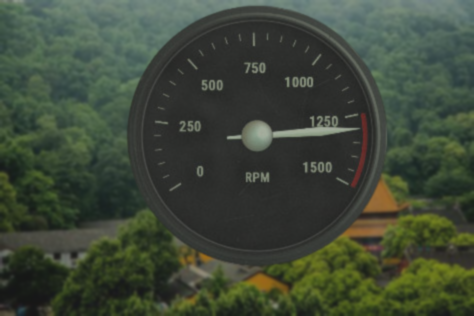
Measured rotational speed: 1300,rpm
